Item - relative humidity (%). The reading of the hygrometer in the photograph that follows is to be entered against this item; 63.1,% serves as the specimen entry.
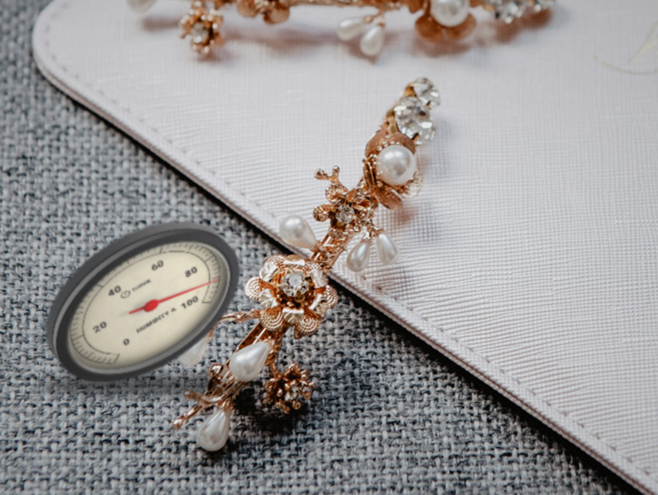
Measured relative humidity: 90,%
